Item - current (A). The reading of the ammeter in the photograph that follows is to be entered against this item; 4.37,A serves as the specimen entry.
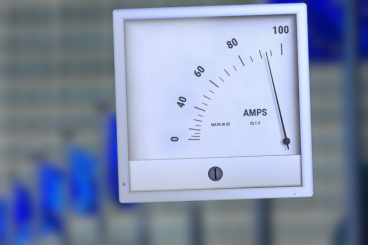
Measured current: 92.5,A
